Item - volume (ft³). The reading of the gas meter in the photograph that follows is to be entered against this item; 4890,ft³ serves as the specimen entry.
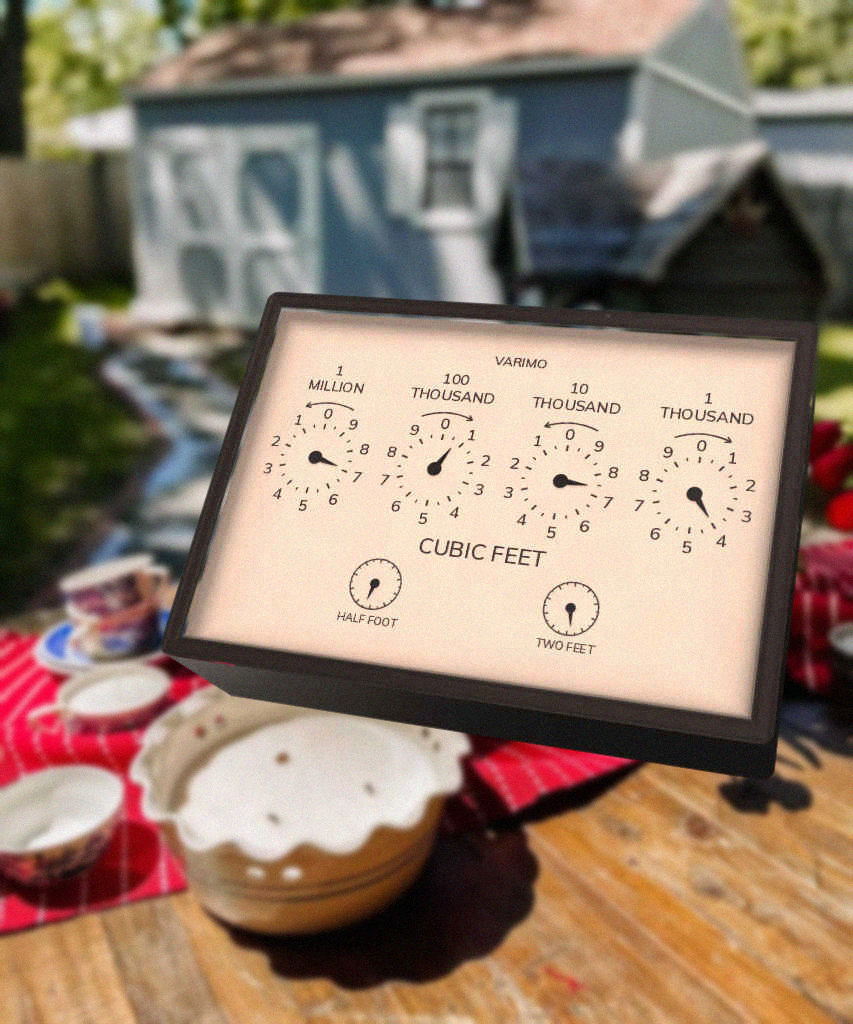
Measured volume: 707400,ft³
